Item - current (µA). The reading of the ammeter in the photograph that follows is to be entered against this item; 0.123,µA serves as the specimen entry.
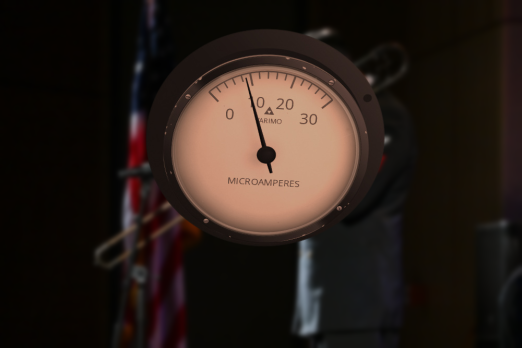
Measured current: 9,µA
